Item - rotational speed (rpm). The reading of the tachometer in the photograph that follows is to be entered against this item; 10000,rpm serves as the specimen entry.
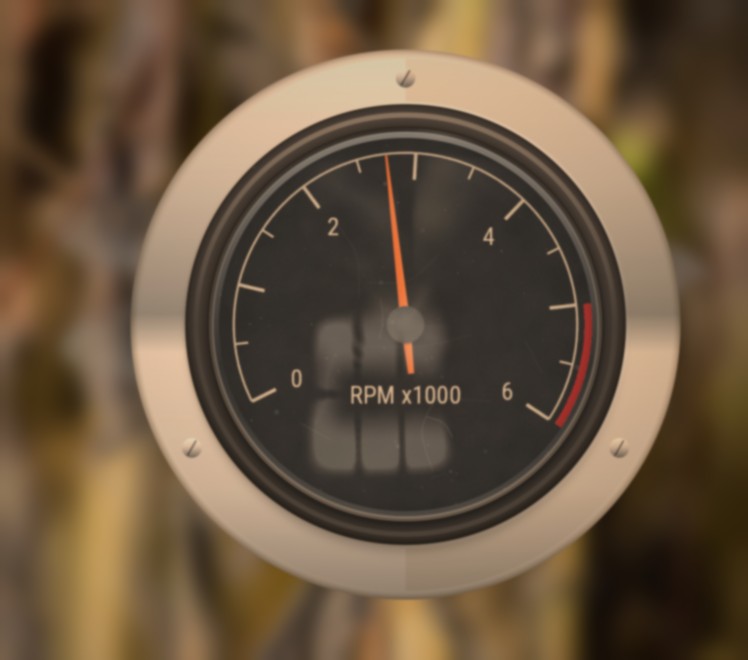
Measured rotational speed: 2750,rpm
